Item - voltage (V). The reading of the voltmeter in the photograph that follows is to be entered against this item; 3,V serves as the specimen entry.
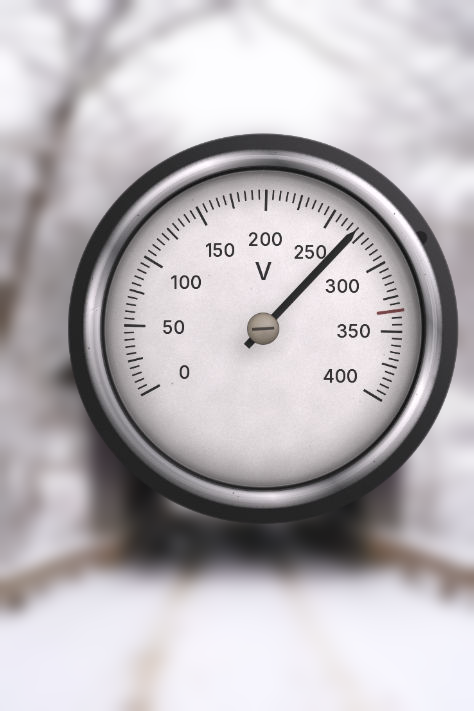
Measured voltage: 270,V
